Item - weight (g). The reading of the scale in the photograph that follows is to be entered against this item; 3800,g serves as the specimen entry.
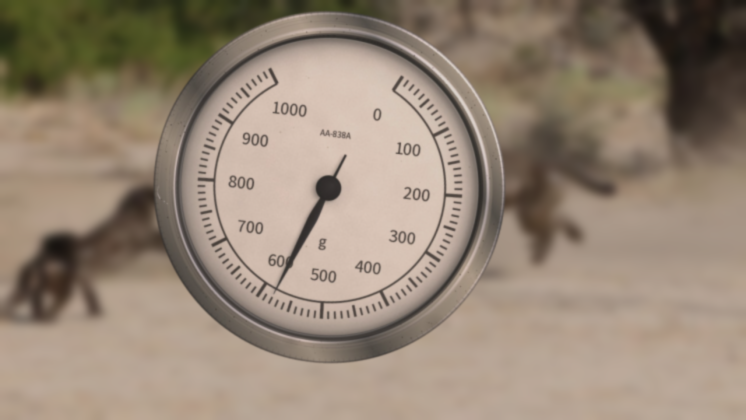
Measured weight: 580,g
